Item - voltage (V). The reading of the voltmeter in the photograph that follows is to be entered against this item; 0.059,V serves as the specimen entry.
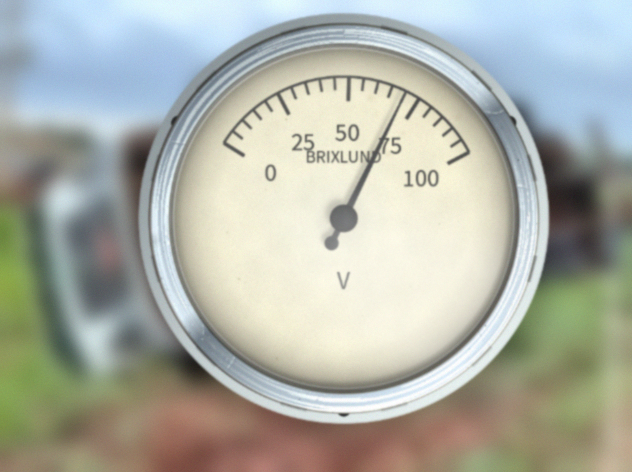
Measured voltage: 70,V
